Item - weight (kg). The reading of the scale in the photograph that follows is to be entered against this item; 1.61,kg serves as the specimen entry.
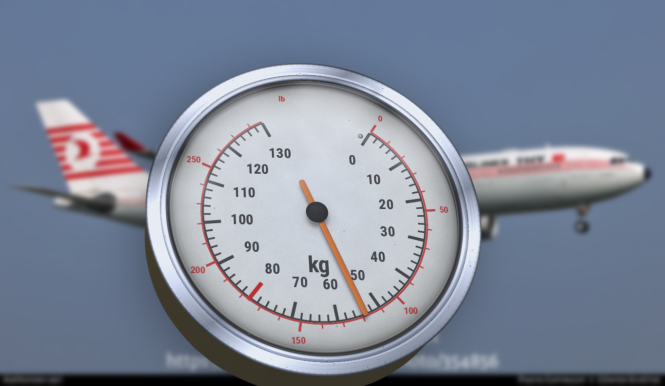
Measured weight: 54,kg
